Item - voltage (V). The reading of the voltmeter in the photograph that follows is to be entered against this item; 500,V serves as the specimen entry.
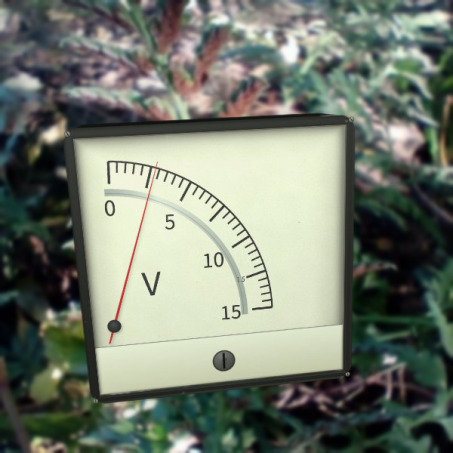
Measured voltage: 2.75,V
